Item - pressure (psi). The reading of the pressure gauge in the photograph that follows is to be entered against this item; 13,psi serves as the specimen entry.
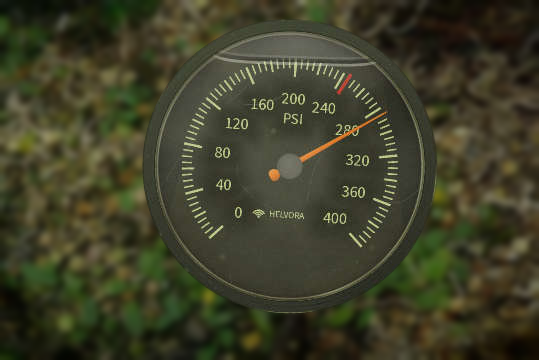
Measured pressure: 285,psi
